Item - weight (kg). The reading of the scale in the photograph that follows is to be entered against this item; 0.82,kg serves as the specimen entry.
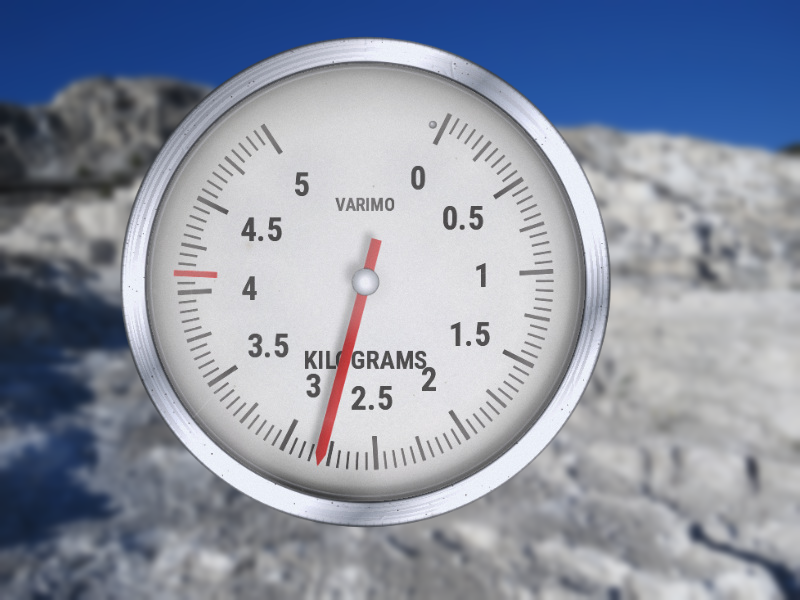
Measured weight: 2.8,kg
